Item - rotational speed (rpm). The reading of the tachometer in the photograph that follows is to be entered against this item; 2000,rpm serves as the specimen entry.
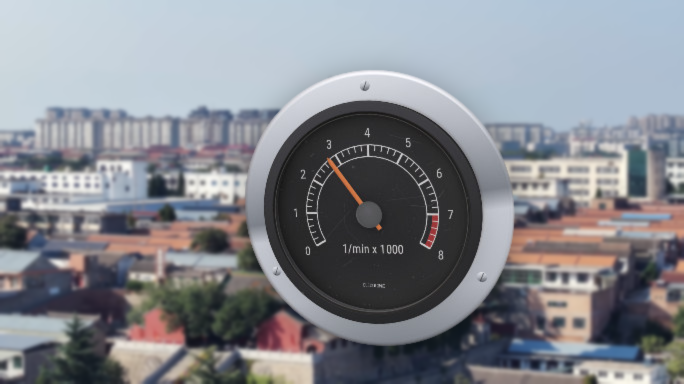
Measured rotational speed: 2800,rpm
